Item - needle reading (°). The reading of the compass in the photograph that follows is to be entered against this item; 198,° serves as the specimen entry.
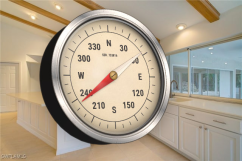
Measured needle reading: 235,°
